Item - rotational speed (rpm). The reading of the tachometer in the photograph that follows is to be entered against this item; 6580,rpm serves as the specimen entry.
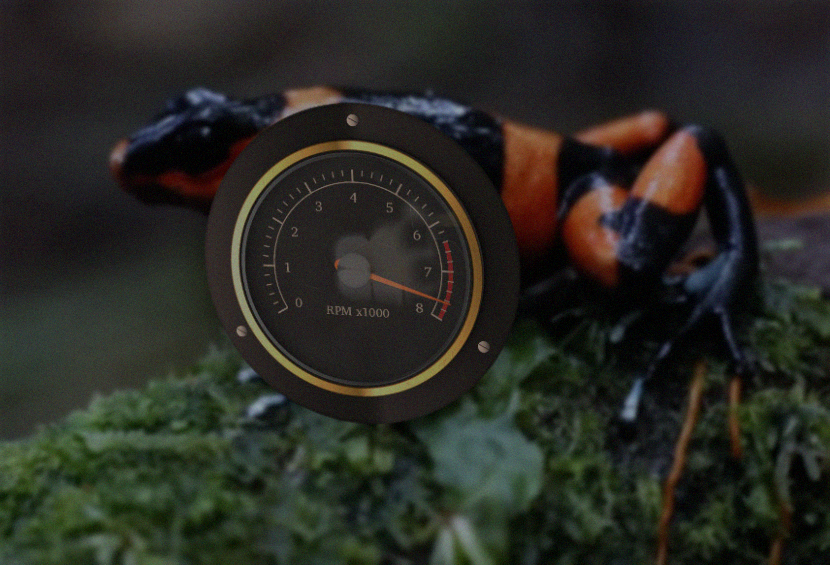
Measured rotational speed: 7600,rpm
